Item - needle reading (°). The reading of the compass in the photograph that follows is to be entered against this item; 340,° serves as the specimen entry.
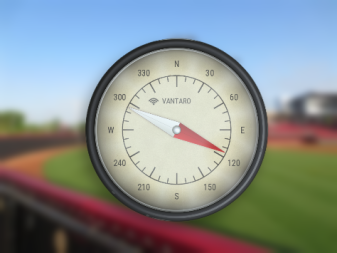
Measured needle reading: 115,°
